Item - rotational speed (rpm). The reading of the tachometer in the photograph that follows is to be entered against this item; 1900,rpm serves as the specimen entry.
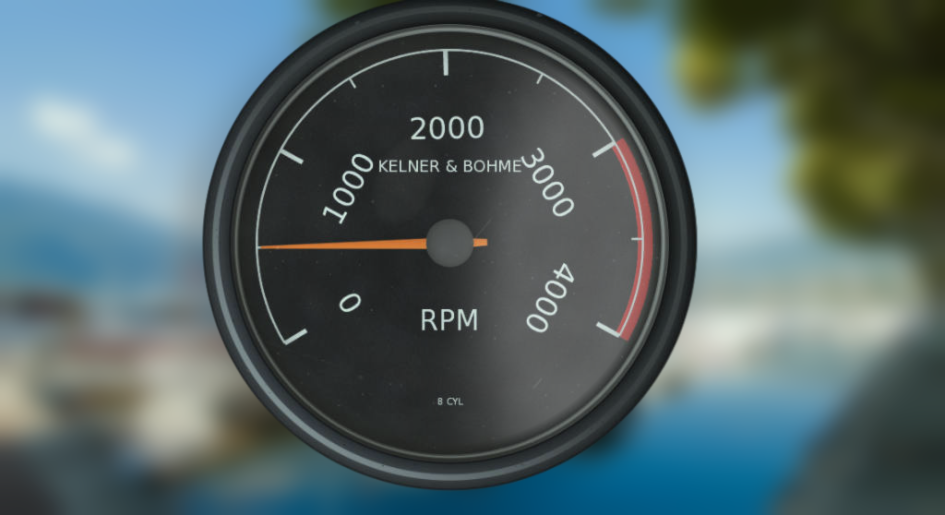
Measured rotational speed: 500,rpm
